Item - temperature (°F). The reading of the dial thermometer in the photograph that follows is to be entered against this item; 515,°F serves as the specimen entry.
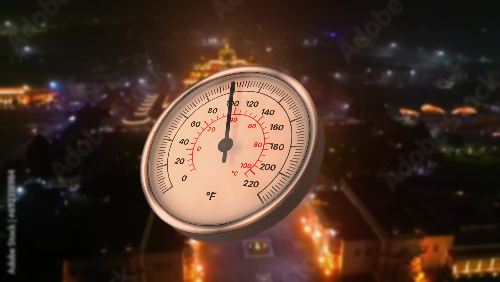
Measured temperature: 100,°F
